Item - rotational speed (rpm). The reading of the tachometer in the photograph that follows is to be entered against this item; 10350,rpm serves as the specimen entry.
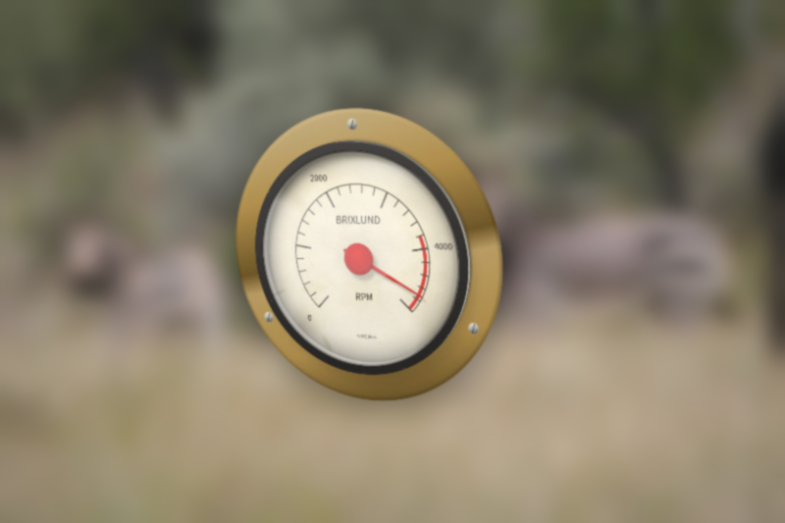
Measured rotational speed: 4700,rpm
